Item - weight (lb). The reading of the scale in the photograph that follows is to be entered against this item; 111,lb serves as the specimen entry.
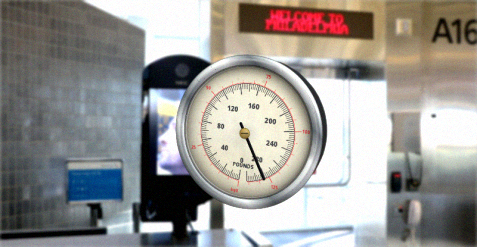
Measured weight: 280,lb
